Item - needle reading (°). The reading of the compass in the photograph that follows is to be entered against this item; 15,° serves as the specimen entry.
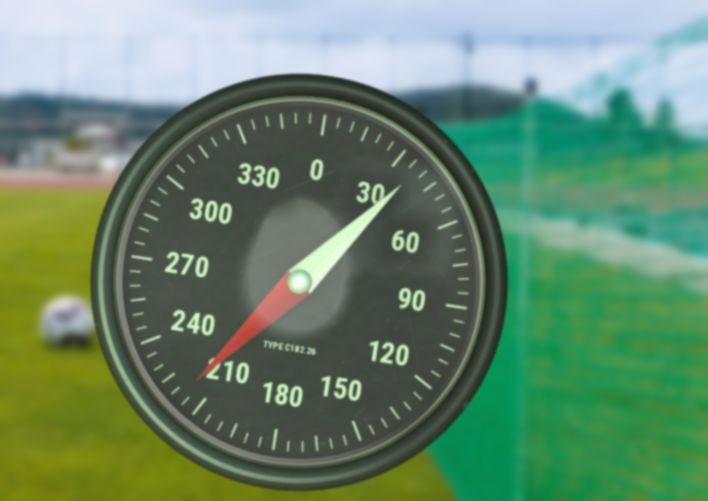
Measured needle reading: 217.5,°
